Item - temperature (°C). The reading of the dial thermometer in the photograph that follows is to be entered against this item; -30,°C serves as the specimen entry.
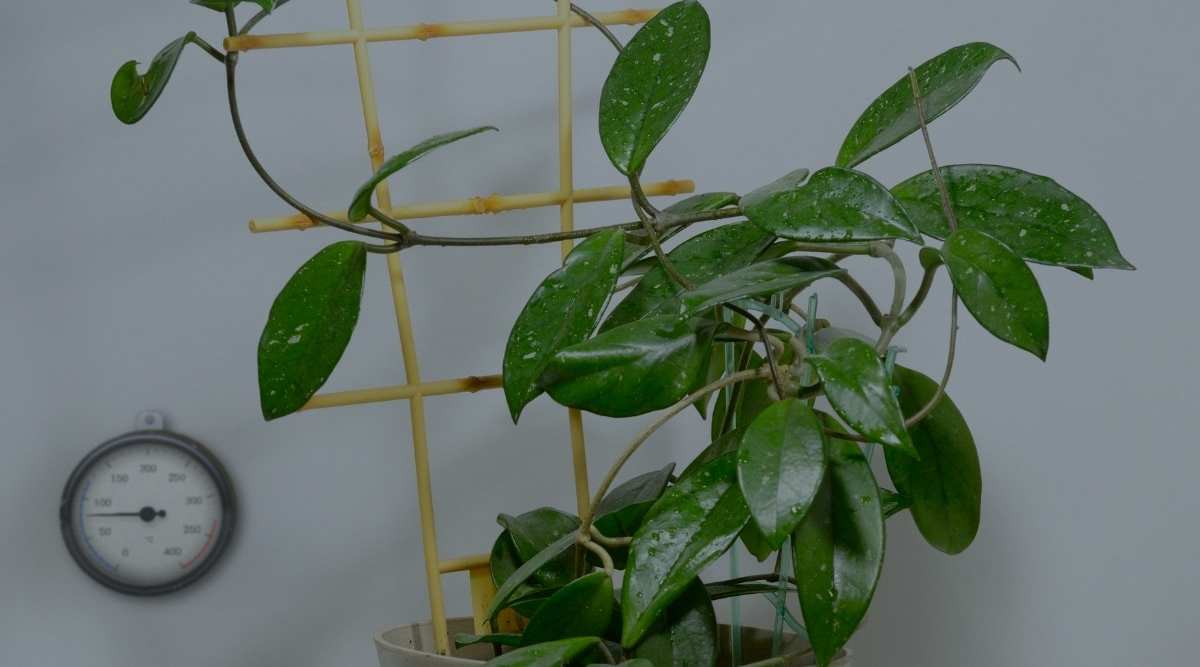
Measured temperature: 80,°C
